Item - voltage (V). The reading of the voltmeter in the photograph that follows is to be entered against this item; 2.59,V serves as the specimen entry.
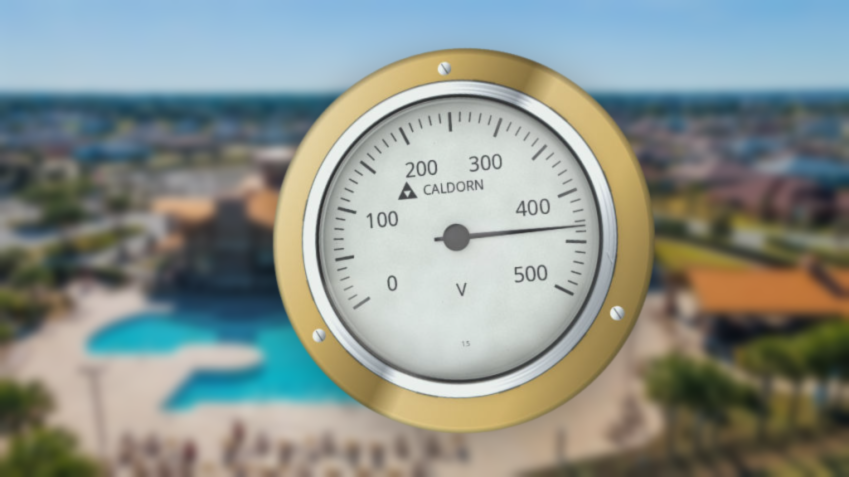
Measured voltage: 435,V
